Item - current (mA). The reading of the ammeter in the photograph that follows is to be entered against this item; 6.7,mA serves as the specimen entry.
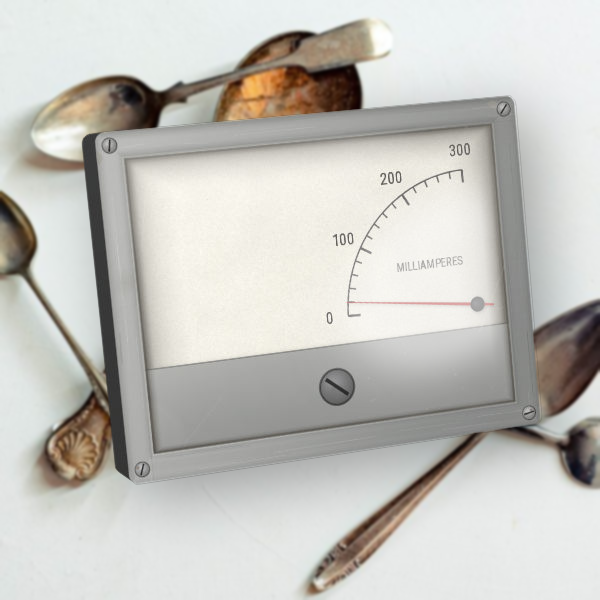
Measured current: 20,mA
